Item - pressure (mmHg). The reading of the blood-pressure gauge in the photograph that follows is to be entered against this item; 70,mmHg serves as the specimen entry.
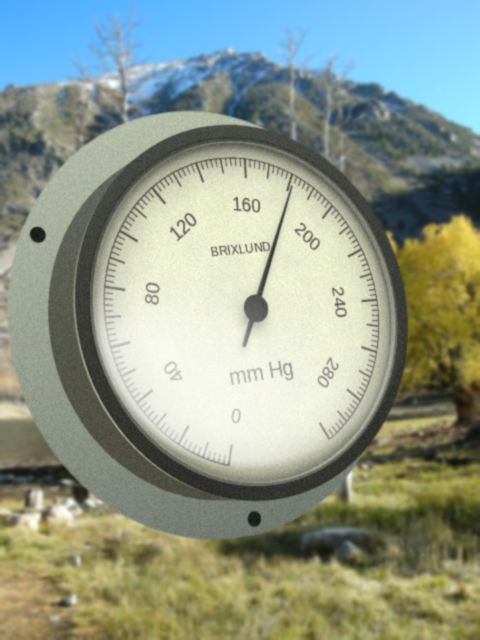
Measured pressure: 180,mmHg
